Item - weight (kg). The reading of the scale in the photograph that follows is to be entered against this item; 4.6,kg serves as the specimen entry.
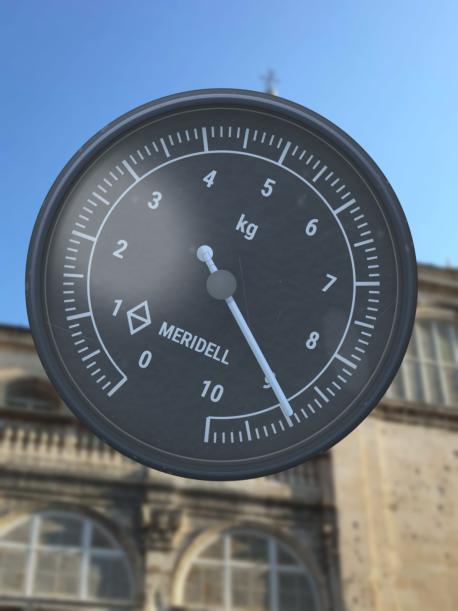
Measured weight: 8.95,kg
